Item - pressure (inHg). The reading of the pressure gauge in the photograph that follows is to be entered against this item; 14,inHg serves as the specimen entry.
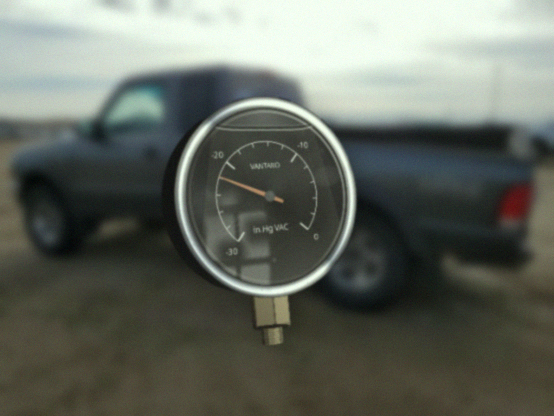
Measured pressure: -22,inHg
